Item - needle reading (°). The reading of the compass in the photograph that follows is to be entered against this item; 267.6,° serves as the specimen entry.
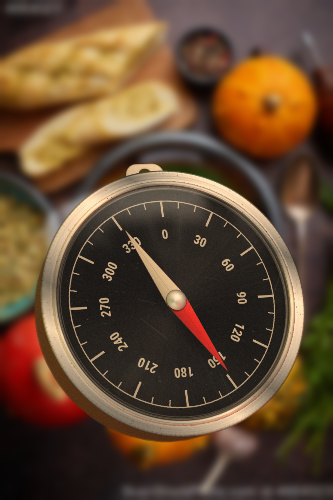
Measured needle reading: 150,°
